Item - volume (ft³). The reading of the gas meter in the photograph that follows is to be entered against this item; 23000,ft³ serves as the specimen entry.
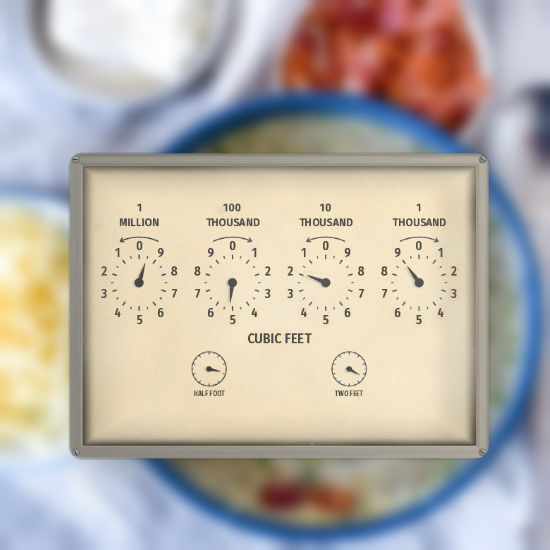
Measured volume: 951900,ft³
